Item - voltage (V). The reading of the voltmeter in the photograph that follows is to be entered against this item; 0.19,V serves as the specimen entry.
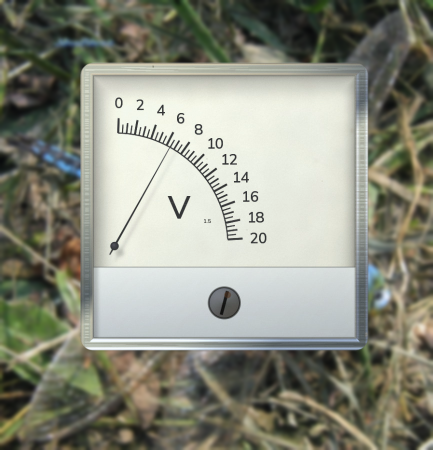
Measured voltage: 6.5,V
